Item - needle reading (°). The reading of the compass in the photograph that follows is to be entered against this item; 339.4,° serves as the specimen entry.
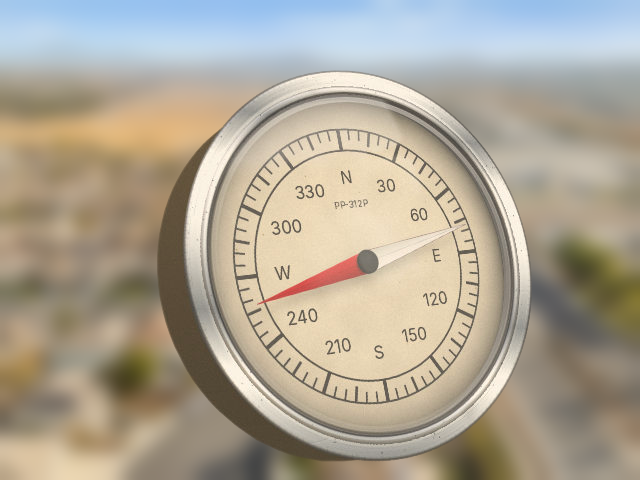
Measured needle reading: 257.5,°
